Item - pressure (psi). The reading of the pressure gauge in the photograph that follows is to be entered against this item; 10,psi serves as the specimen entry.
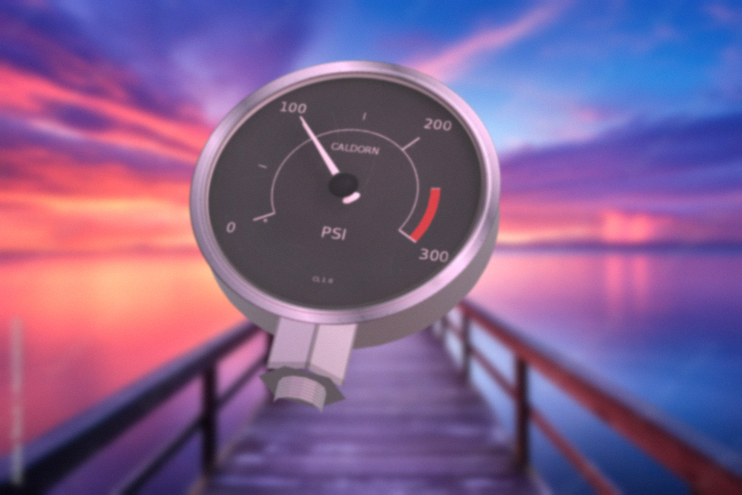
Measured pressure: 100,psi
